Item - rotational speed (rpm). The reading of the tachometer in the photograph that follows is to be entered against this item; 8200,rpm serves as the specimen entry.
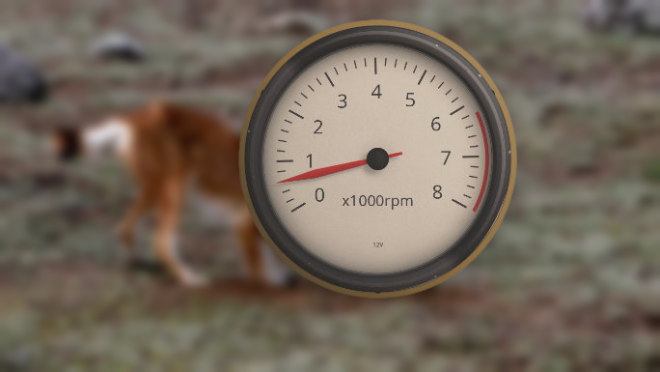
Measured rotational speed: 600,rpm
